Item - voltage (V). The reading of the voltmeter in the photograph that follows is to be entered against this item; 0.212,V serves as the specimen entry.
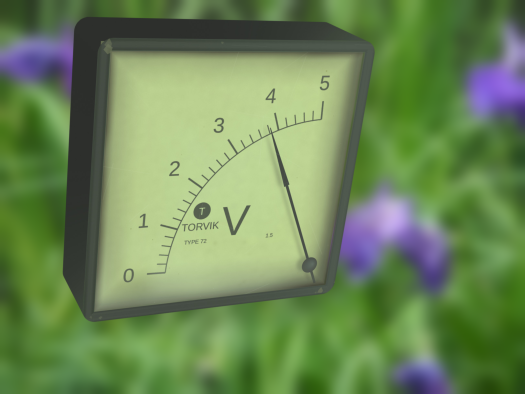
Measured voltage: 3.8,V
